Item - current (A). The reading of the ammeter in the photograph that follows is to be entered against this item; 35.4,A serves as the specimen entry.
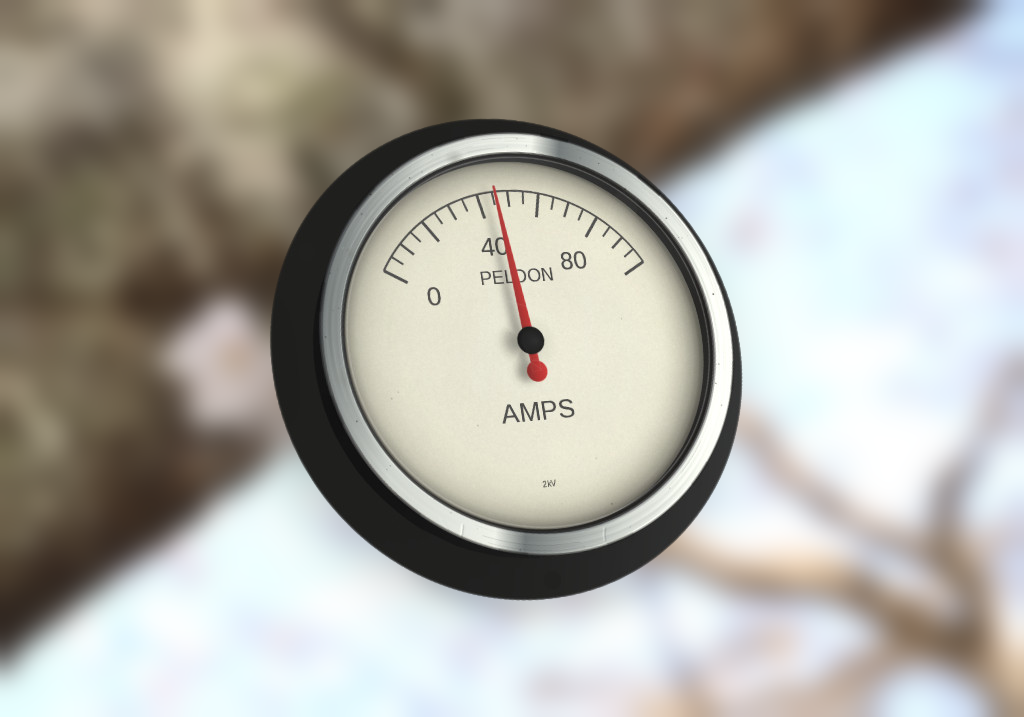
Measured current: 45,A
